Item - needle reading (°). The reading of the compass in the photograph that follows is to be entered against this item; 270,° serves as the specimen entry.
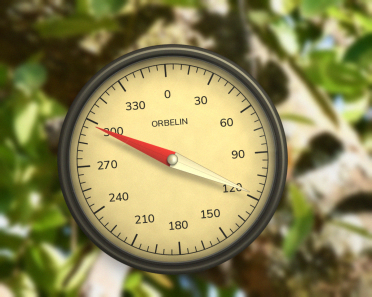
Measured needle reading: 297.5,°
